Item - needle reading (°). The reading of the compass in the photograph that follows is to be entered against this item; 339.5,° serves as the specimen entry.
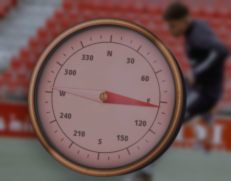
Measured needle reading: 95,°
